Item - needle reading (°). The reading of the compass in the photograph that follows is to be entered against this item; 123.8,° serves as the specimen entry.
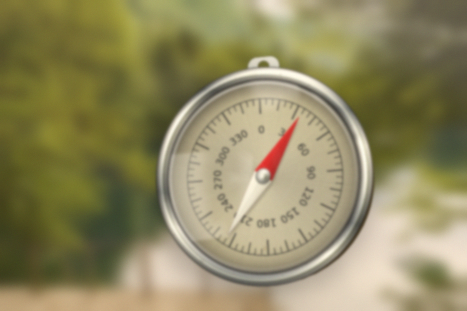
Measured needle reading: 35,°
